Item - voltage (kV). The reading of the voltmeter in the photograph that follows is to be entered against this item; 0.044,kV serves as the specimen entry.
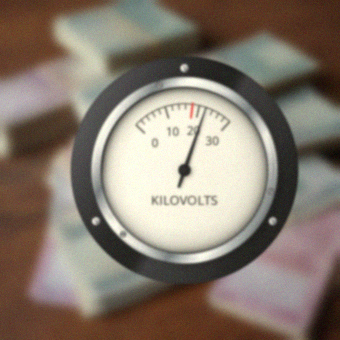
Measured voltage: 22,kV
